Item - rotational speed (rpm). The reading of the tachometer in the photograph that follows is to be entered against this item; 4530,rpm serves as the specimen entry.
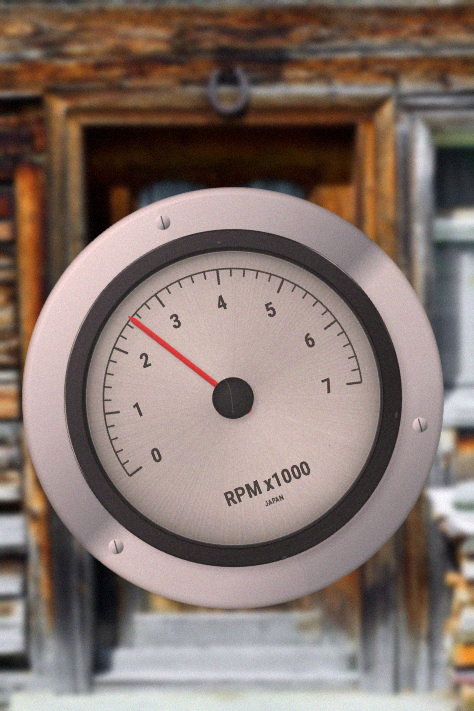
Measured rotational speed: 2500,rpm
